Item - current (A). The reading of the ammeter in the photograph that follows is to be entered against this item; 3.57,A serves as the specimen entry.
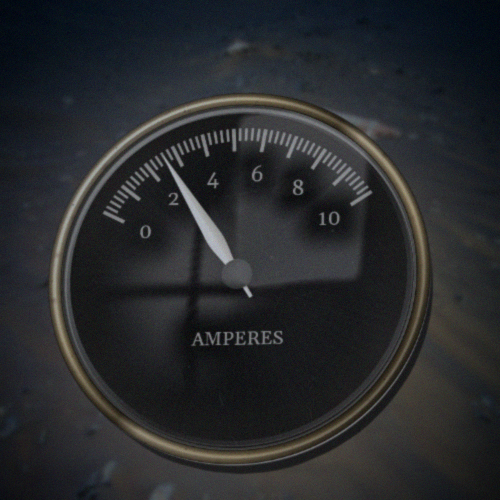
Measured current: 2.6,A
